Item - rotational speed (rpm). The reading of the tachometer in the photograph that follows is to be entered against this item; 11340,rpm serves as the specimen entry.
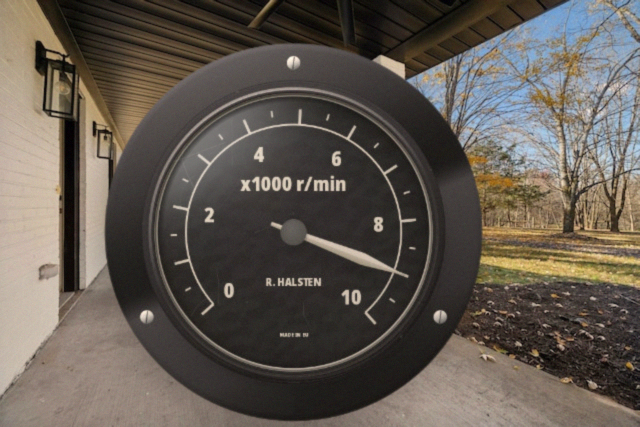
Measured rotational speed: 9000,rpm
